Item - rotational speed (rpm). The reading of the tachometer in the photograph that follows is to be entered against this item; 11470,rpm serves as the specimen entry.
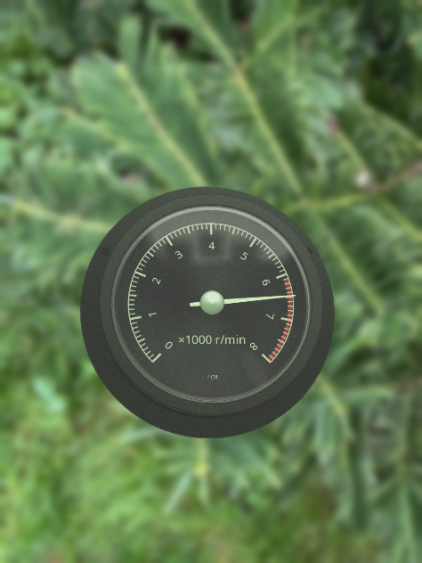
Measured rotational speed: 6500,rpm
